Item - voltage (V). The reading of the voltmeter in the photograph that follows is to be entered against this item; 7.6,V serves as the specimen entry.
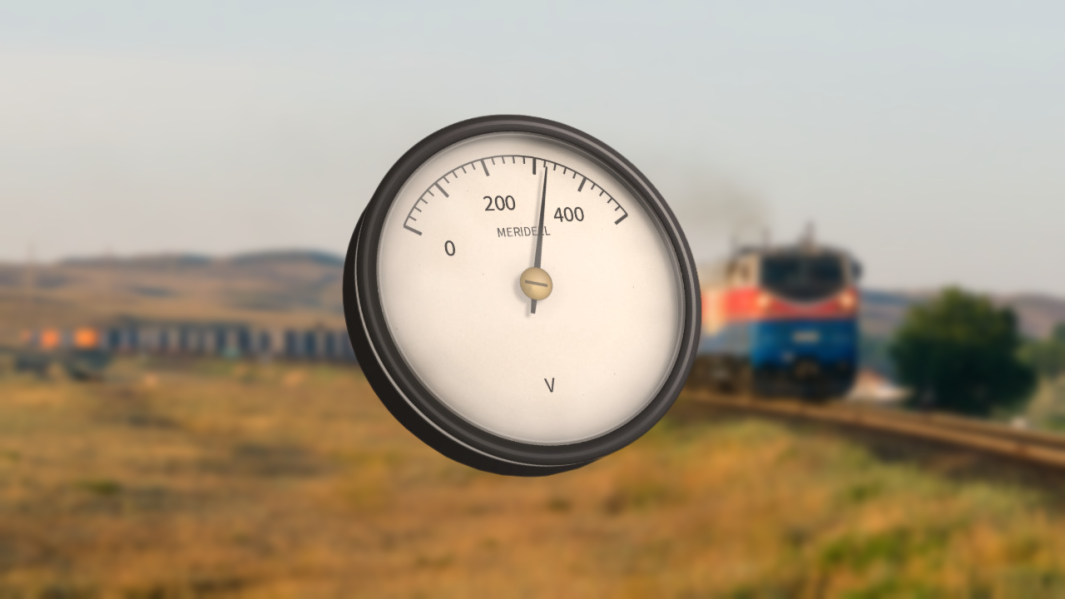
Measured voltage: 320,V
